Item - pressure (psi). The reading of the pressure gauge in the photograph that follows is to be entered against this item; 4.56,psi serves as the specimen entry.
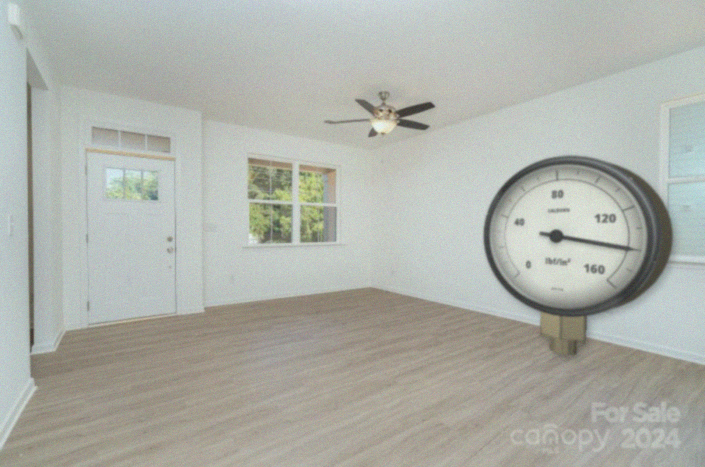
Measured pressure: 140,psi
